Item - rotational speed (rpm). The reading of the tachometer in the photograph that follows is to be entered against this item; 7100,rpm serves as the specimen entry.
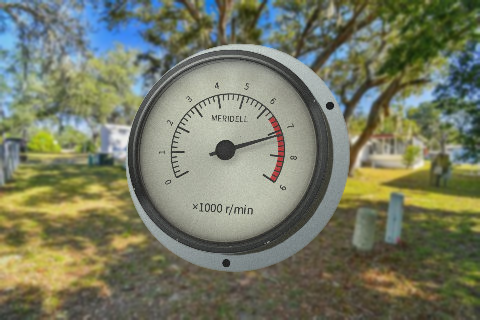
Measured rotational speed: 7200,rpm
